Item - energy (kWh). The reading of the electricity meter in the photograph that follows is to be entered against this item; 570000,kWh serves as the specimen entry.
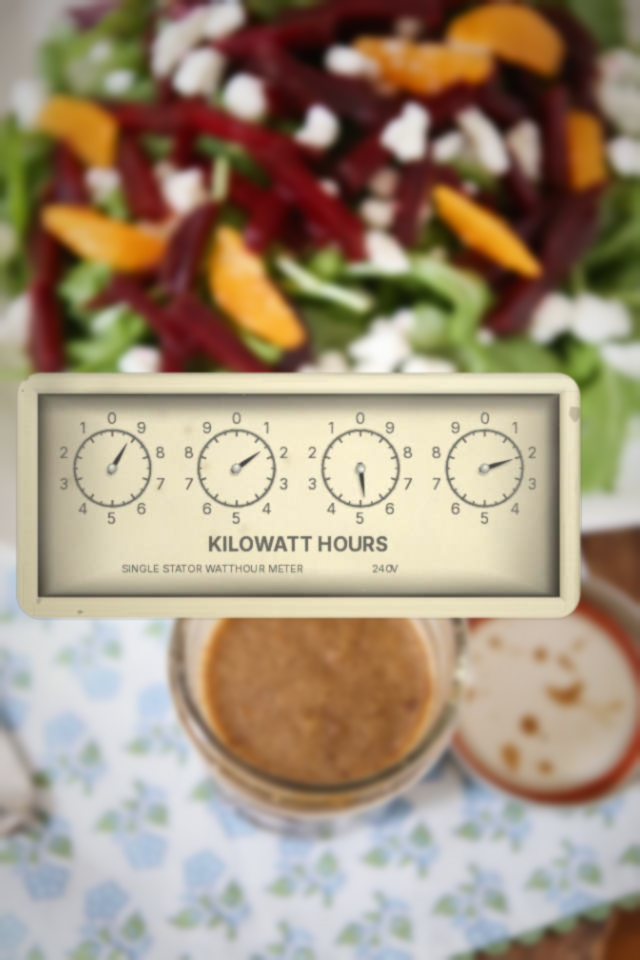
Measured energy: 9152,kWh
